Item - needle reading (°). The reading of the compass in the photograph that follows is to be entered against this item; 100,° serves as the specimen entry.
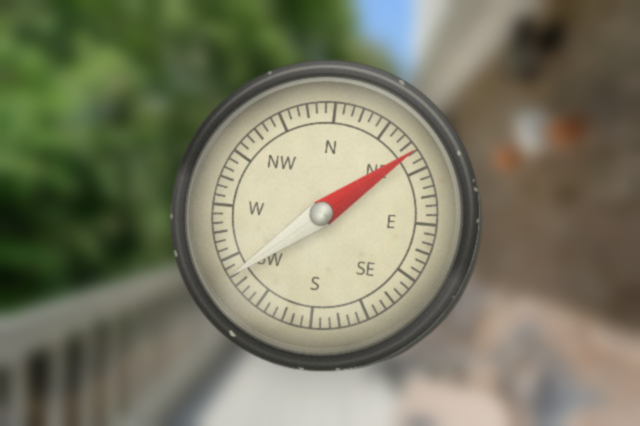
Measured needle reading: 50,°
